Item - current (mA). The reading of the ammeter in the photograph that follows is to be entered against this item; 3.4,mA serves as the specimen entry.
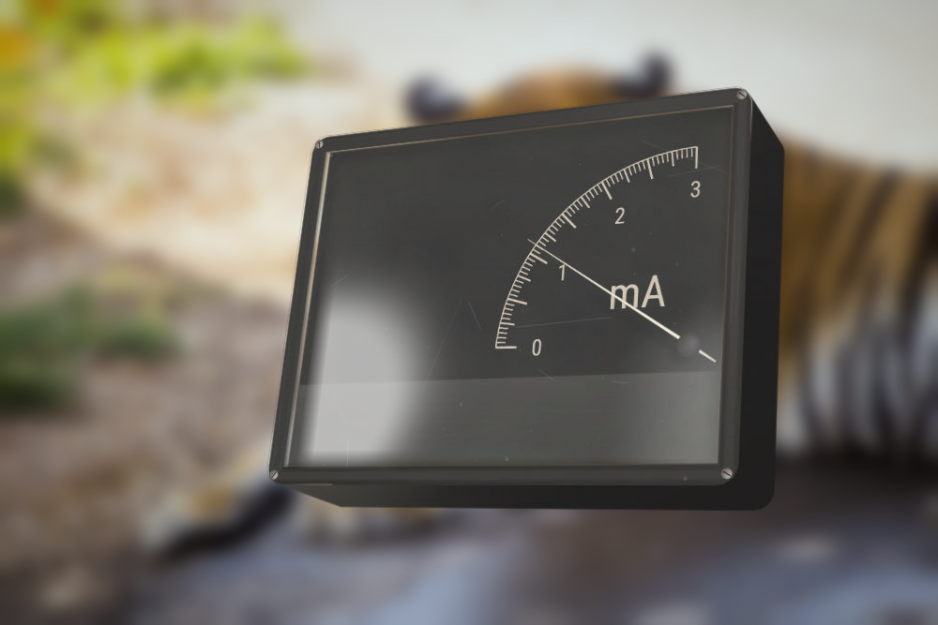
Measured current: 1.1,mA
